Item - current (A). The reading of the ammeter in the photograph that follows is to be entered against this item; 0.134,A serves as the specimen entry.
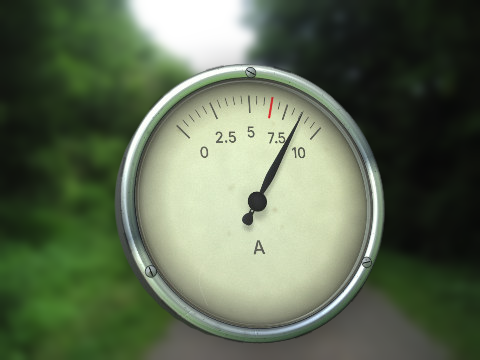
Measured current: 8.5,A
